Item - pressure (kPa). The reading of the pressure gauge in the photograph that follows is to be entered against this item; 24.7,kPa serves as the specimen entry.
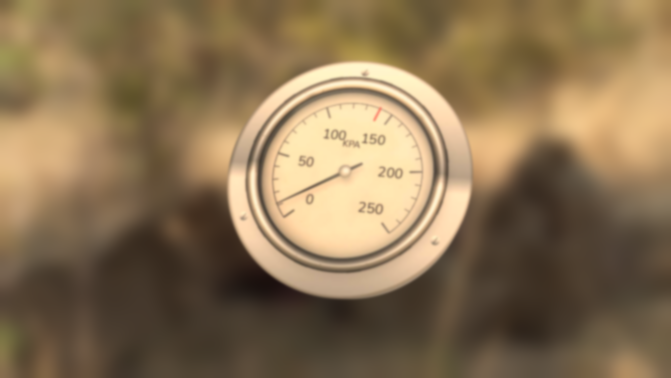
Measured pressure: 10,kPa
